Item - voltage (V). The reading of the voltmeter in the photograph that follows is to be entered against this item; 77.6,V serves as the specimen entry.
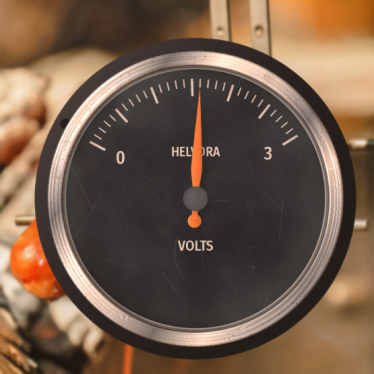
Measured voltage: 1.6,V
